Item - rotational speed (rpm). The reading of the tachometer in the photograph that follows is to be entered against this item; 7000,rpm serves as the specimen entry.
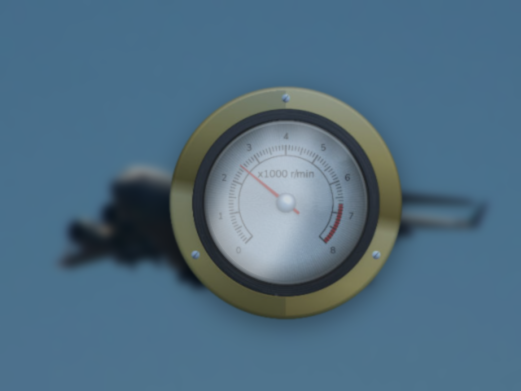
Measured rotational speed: 2500,rpm
